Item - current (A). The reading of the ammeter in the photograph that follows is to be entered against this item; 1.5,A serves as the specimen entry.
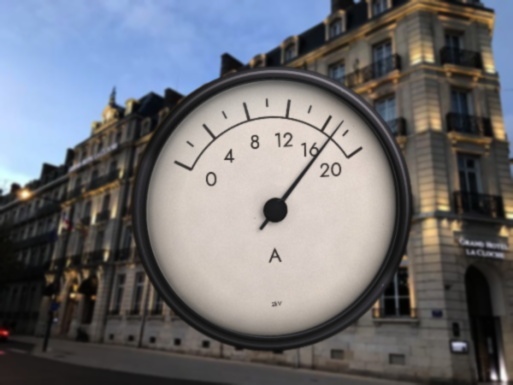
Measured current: 17,A
